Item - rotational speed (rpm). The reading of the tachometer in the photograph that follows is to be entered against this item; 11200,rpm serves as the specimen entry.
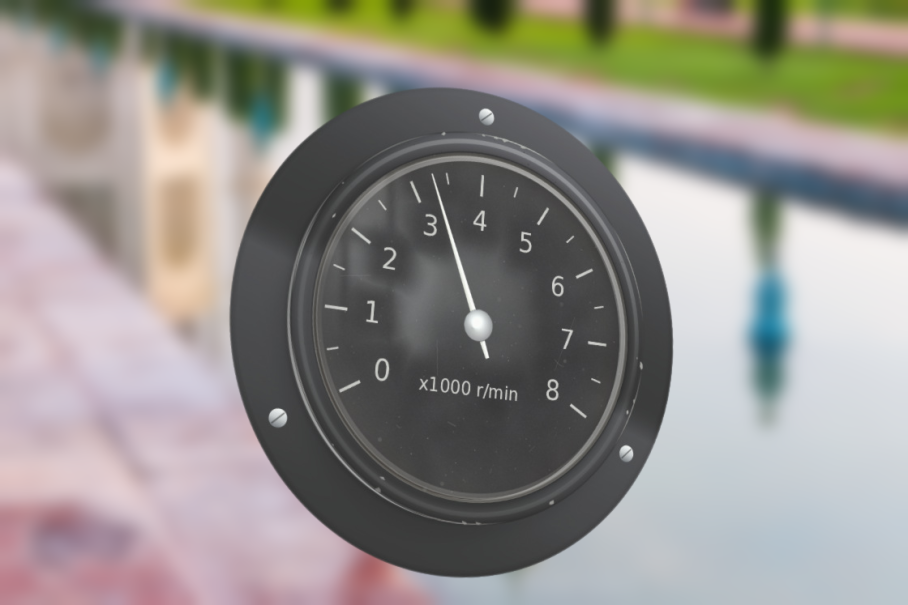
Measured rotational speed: 3250,rpm
